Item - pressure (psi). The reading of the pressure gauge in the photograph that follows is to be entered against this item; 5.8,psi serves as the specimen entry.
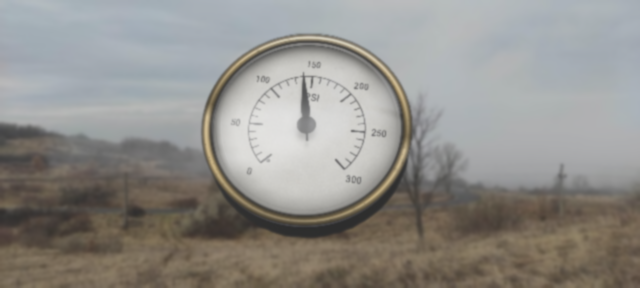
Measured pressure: 140,psi
